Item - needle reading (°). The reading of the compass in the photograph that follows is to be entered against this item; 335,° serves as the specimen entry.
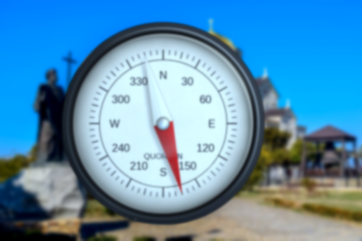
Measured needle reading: 165,°
